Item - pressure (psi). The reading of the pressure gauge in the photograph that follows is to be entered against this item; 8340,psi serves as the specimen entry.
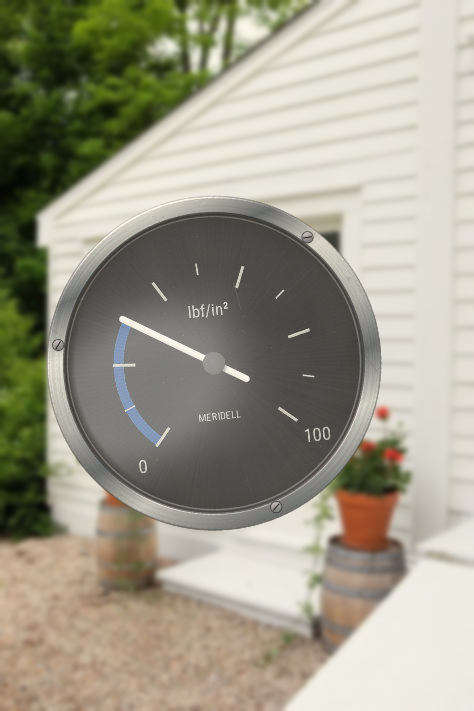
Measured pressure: 30,psi
